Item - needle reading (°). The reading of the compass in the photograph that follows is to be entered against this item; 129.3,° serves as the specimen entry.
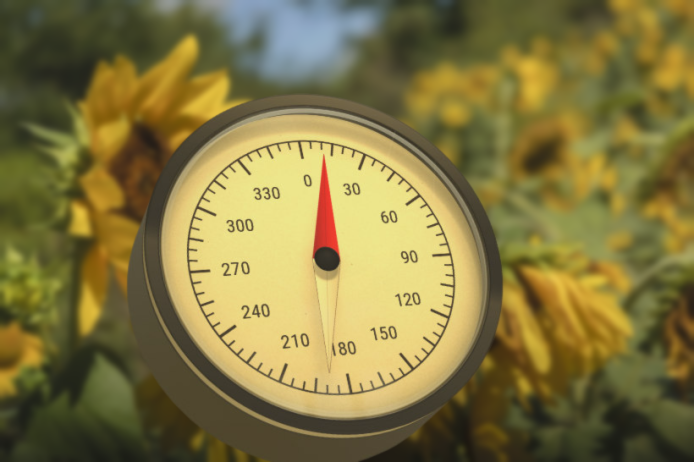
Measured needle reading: 10,°
